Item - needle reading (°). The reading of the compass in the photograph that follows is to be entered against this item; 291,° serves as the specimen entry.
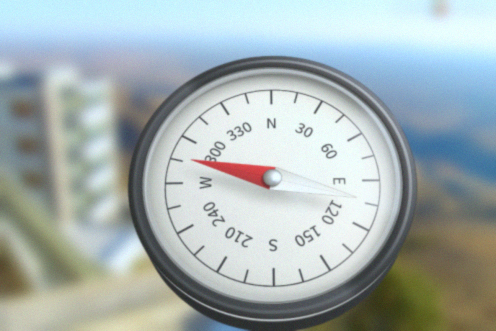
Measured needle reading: 285,°
